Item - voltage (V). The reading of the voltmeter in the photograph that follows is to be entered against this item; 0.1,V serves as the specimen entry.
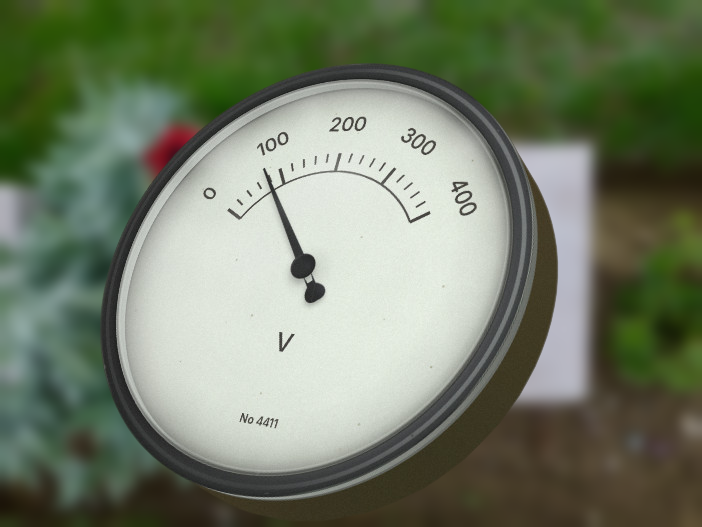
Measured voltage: 80,V
